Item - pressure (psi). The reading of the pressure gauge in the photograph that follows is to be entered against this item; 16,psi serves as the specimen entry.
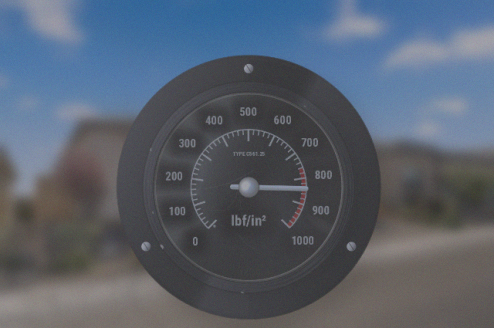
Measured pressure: 840,psi
